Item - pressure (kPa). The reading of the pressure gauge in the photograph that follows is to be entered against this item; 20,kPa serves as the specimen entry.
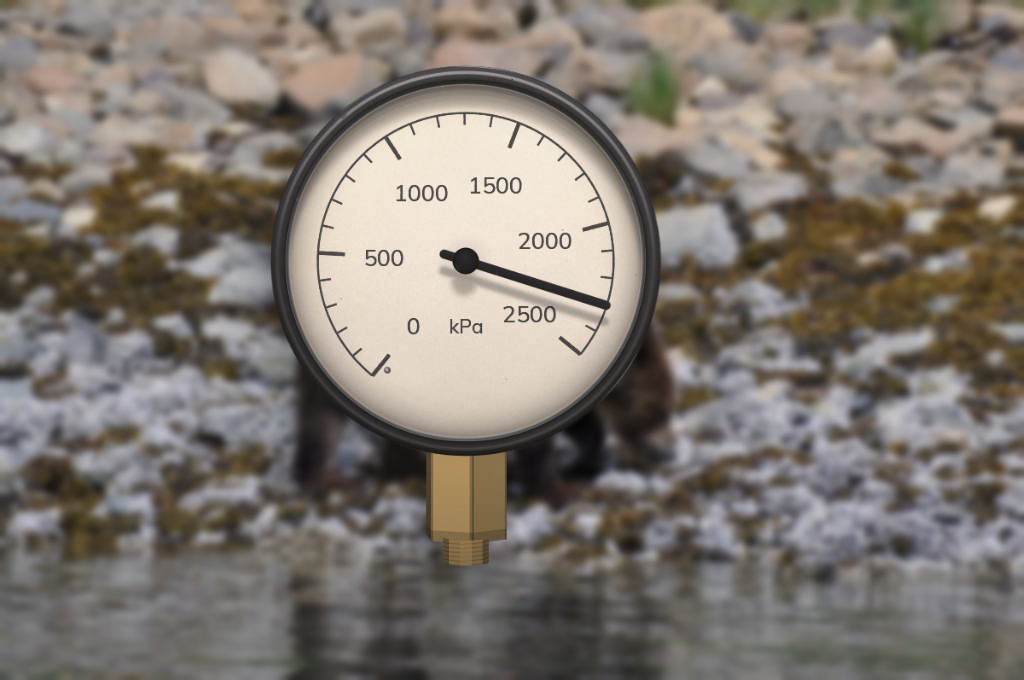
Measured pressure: 2300,kPa
